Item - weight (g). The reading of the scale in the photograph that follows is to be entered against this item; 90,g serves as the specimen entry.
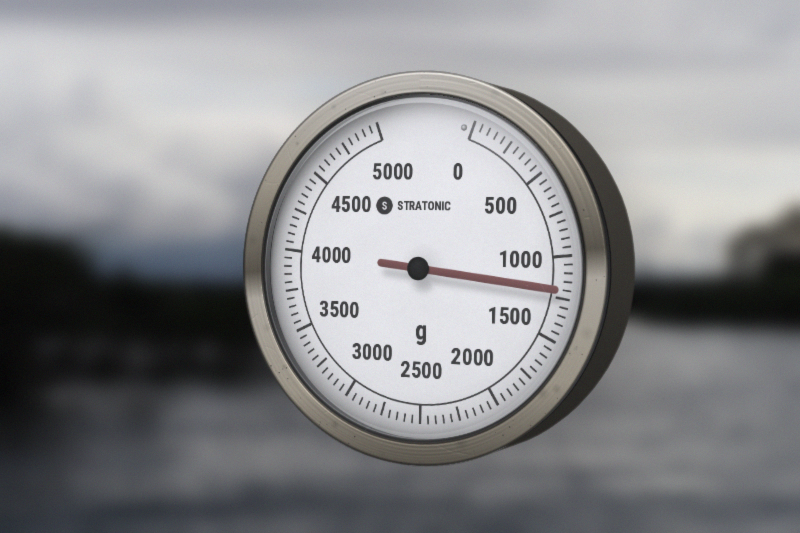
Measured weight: 1200,g
